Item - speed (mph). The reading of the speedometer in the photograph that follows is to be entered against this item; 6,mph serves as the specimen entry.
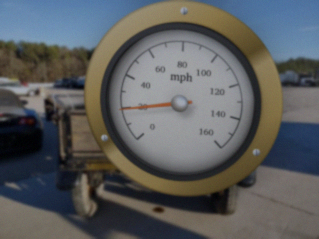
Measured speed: 20,mph
